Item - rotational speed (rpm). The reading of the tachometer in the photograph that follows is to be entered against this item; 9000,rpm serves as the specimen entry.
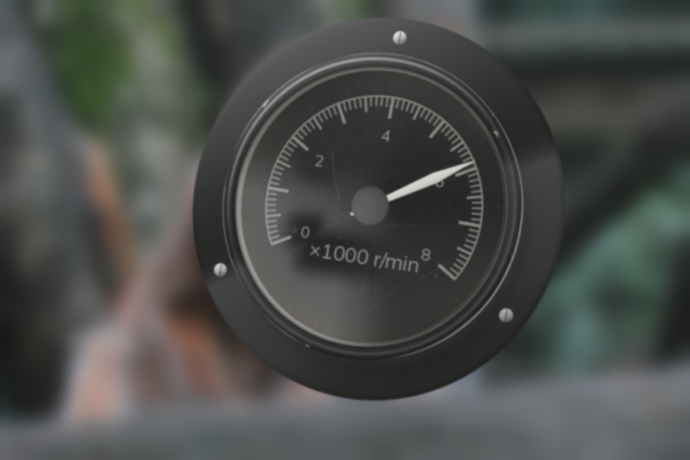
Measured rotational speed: 5900,rpm
